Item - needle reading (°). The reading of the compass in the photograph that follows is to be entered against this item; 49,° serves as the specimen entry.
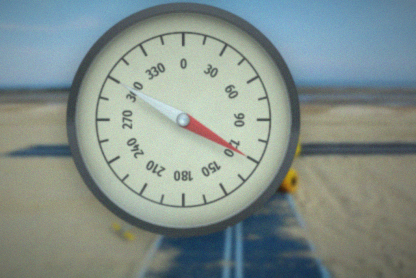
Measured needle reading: 120,°
